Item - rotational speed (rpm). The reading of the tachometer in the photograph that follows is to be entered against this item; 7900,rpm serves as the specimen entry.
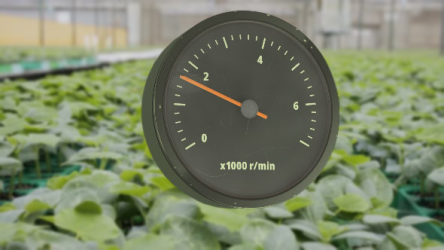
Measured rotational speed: 1600,rpm
